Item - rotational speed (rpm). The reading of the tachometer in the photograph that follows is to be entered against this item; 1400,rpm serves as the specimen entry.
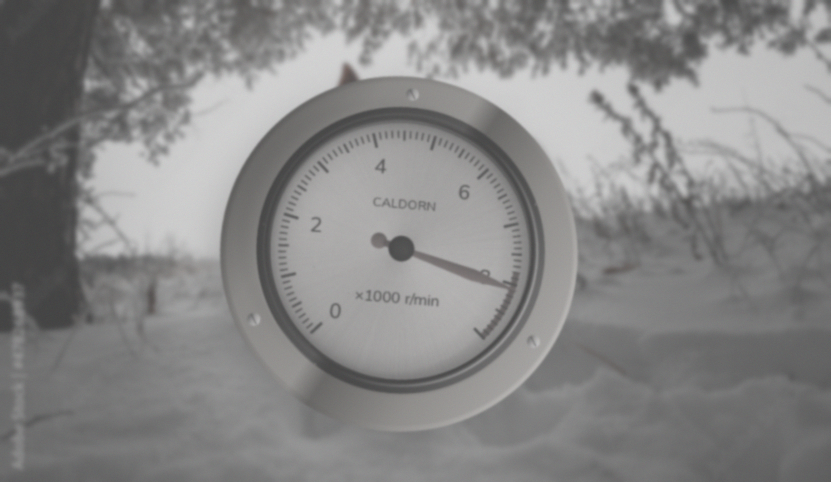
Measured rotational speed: 8100,rpm
